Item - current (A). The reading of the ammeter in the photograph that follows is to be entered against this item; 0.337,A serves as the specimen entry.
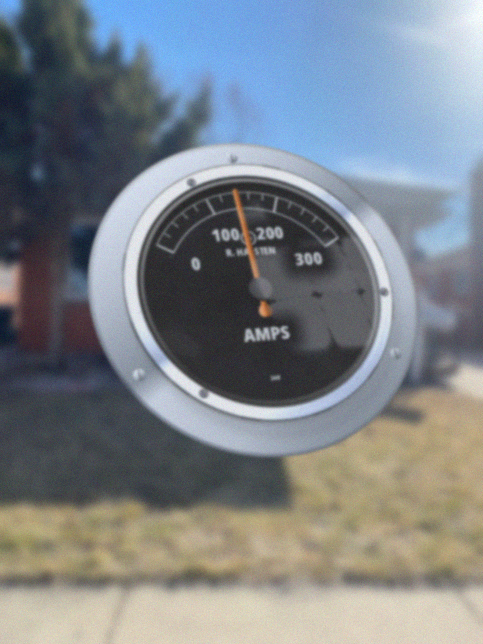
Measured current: 140,A
